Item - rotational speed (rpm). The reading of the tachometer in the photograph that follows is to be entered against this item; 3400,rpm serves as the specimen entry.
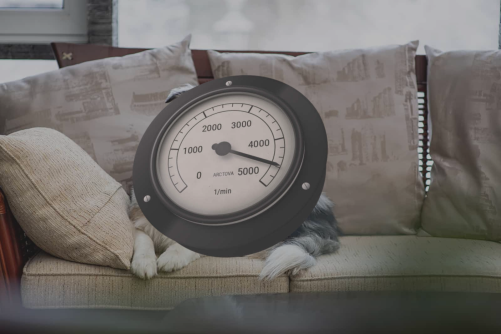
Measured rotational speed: 4600,rpm
